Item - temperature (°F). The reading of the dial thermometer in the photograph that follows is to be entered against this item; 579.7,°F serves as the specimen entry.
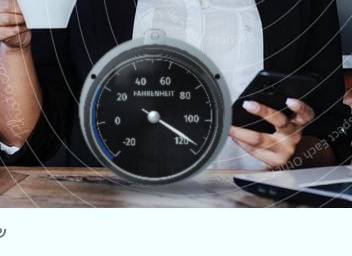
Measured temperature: 115,°F
